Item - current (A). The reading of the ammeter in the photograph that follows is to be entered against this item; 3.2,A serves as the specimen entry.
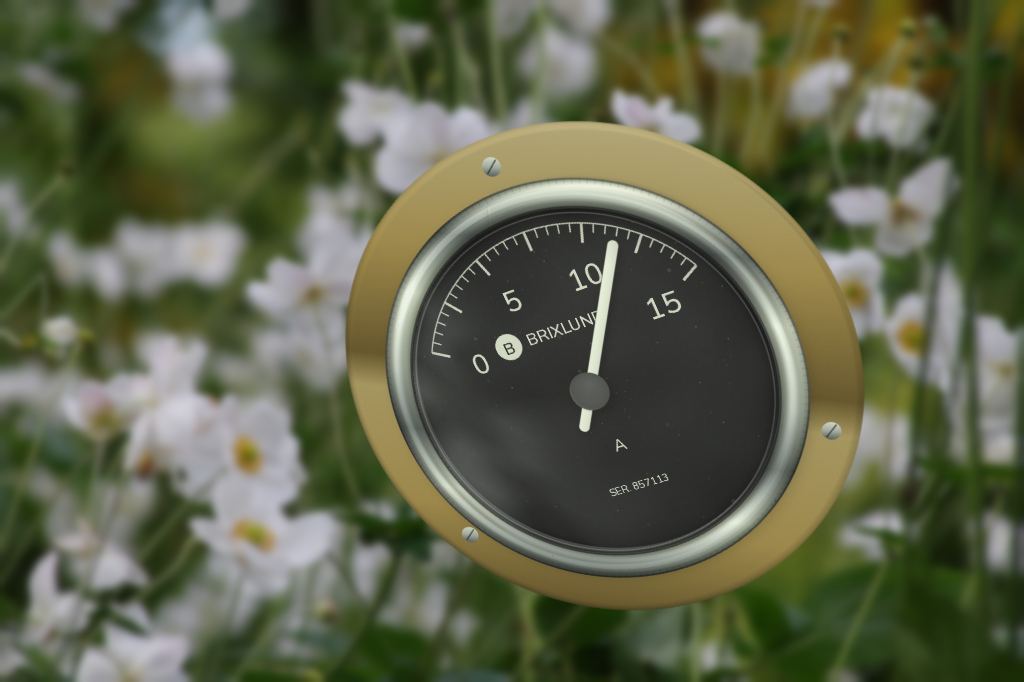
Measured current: 11.5,A
